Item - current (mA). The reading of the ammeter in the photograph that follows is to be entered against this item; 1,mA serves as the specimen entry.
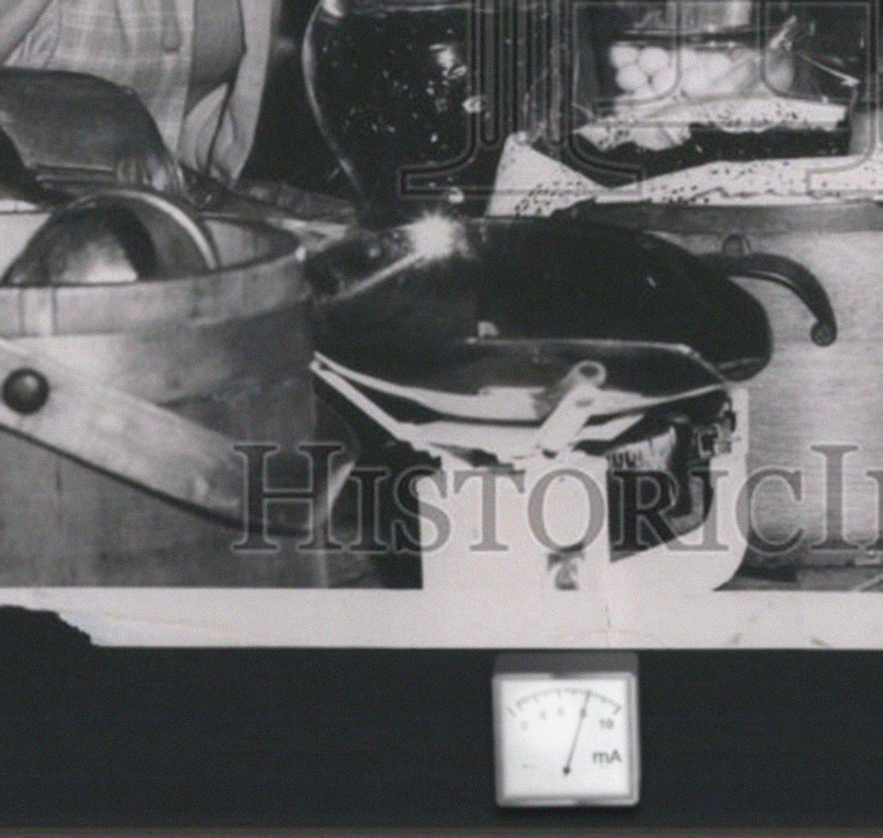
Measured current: 8,mA
